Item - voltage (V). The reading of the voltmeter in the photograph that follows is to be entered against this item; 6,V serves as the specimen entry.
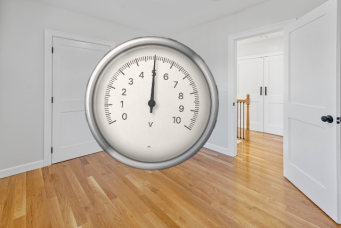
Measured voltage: 5,V
